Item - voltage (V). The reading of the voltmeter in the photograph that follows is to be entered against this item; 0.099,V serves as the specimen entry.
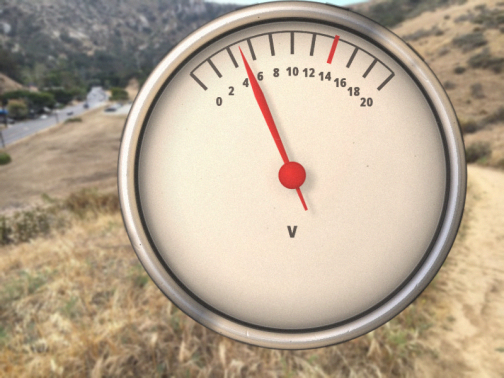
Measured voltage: 5,V
